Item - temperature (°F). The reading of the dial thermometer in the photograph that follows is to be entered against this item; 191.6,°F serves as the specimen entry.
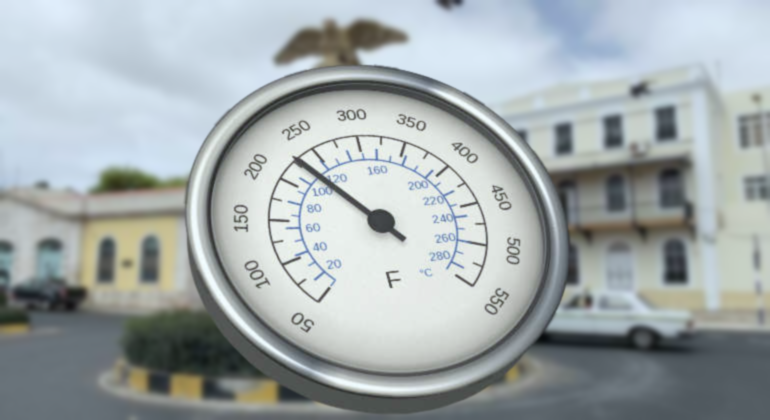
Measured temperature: 225,°F
